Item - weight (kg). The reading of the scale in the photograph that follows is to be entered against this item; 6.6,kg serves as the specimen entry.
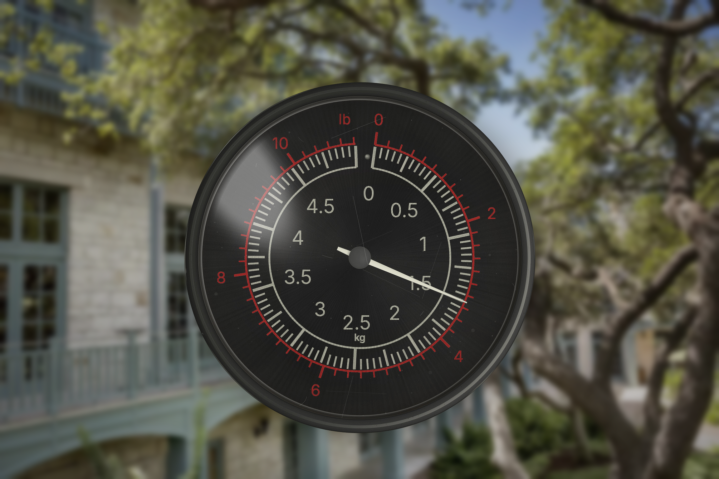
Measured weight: 1.5,kg
